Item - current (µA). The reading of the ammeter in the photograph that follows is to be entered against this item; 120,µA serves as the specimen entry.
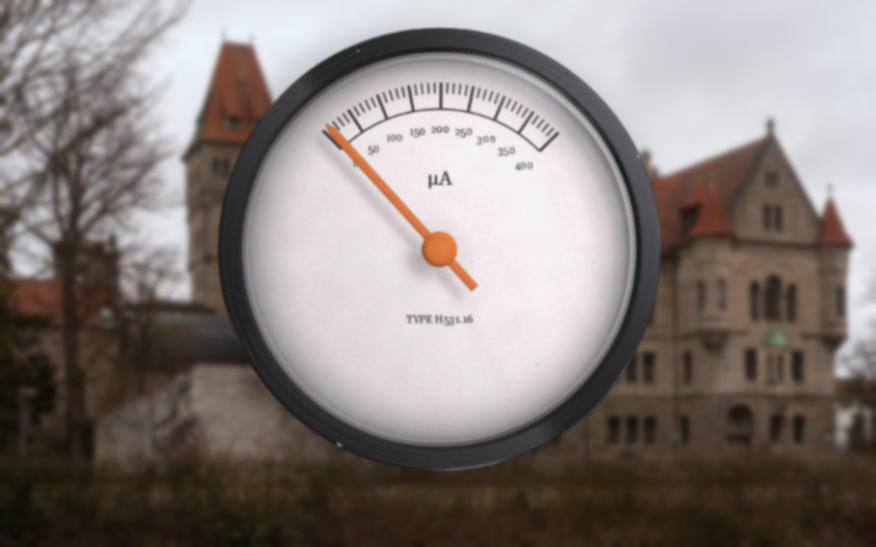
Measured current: 10,µA
